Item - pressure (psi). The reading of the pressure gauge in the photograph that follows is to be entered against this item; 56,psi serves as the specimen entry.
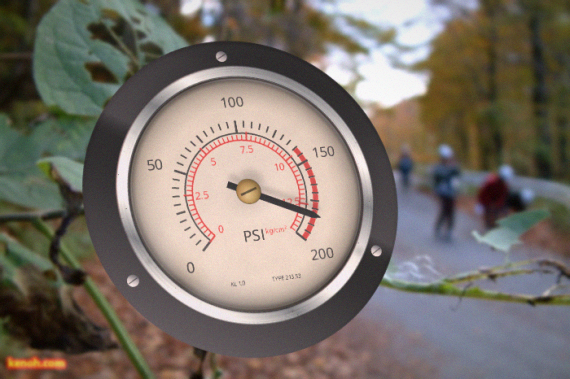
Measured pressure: 185,psi
